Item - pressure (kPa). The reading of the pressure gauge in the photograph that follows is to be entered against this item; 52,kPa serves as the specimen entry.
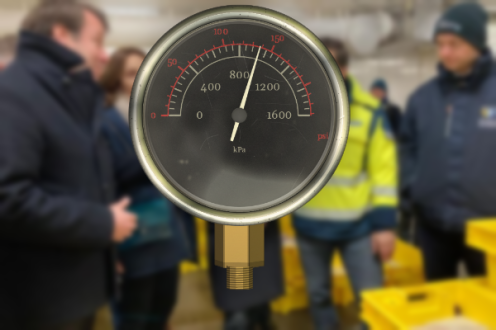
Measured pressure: 950,kPa
